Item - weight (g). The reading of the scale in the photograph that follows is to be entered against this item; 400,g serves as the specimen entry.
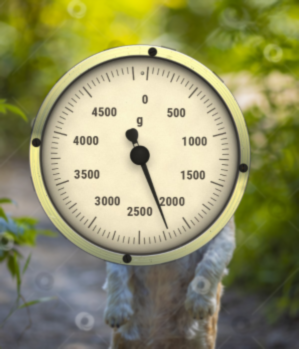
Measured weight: 2200,g
